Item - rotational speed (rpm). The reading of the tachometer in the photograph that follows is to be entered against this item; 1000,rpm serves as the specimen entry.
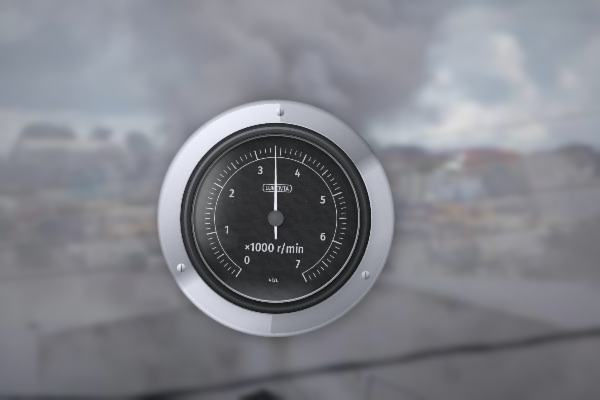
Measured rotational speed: 3400,rpm
